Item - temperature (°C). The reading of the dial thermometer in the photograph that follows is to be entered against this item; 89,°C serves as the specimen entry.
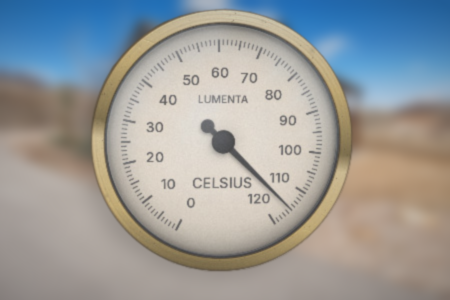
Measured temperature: 115,°C
